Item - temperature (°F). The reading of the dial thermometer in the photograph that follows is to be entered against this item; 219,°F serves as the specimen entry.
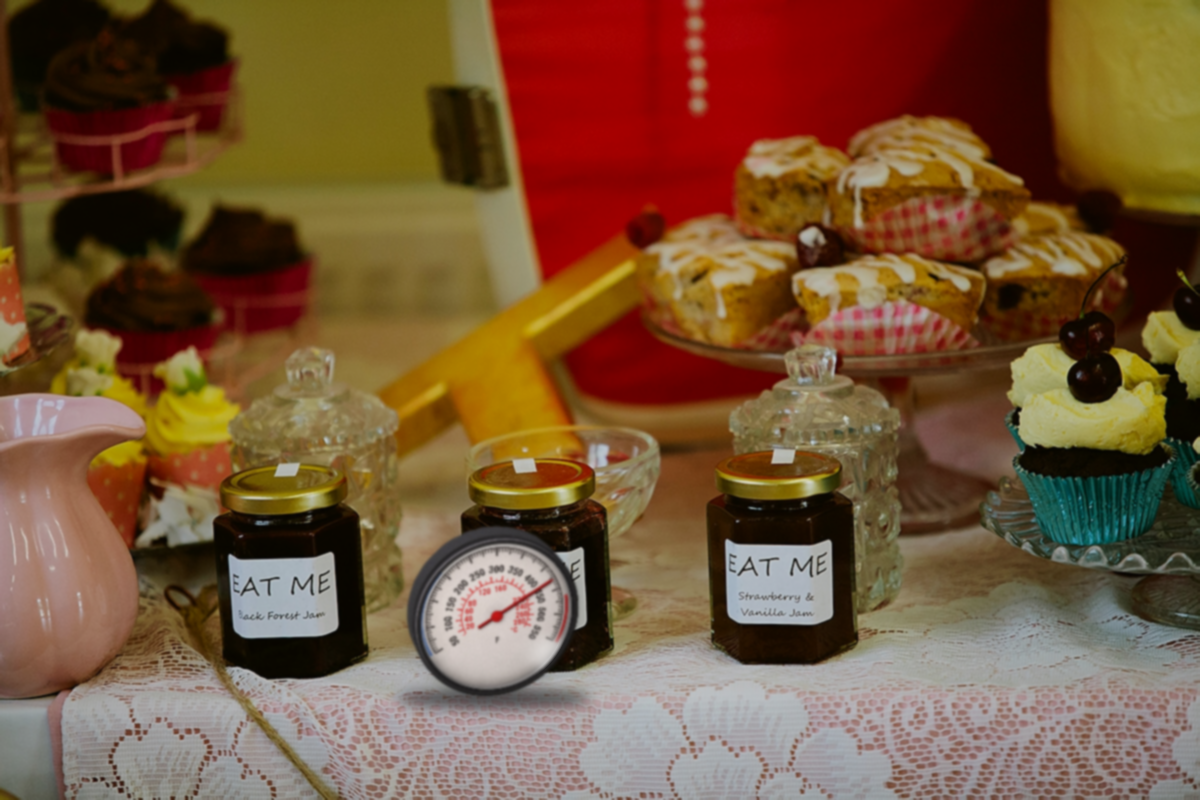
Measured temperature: 425,°F
